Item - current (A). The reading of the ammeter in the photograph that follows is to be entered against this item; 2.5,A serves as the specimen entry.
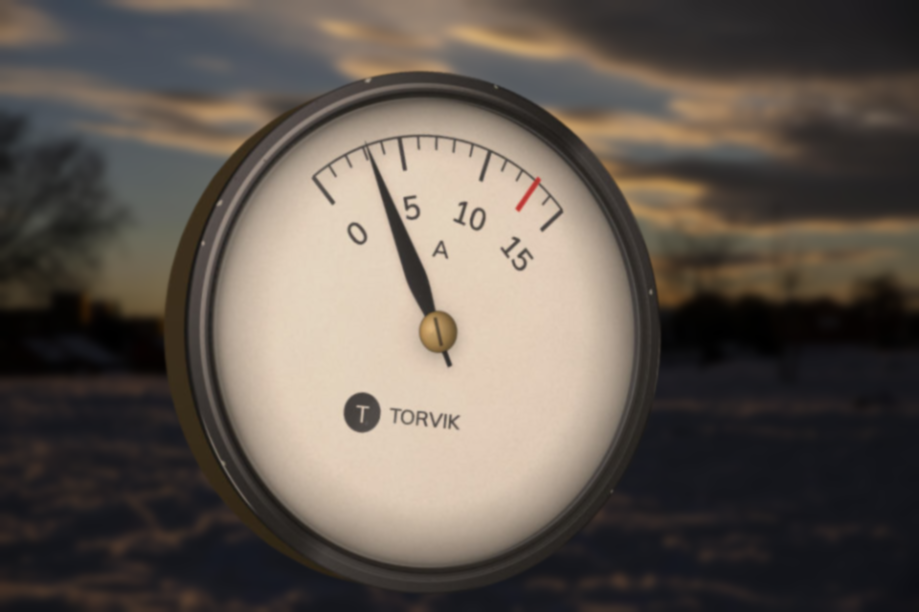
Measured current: 3,A
